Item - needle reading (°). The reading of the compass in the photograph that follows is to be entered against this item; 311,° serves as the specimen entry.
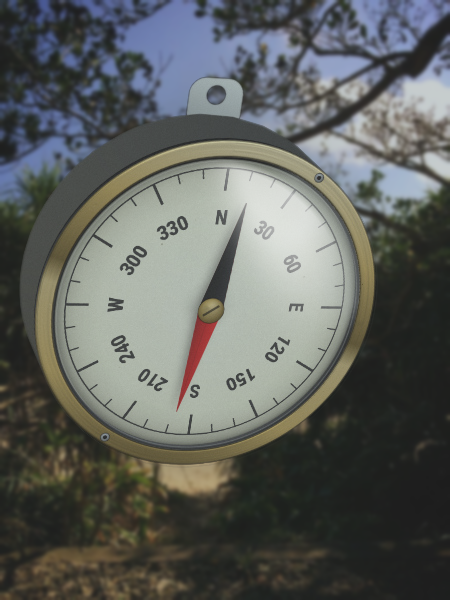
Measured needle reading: 190,°
